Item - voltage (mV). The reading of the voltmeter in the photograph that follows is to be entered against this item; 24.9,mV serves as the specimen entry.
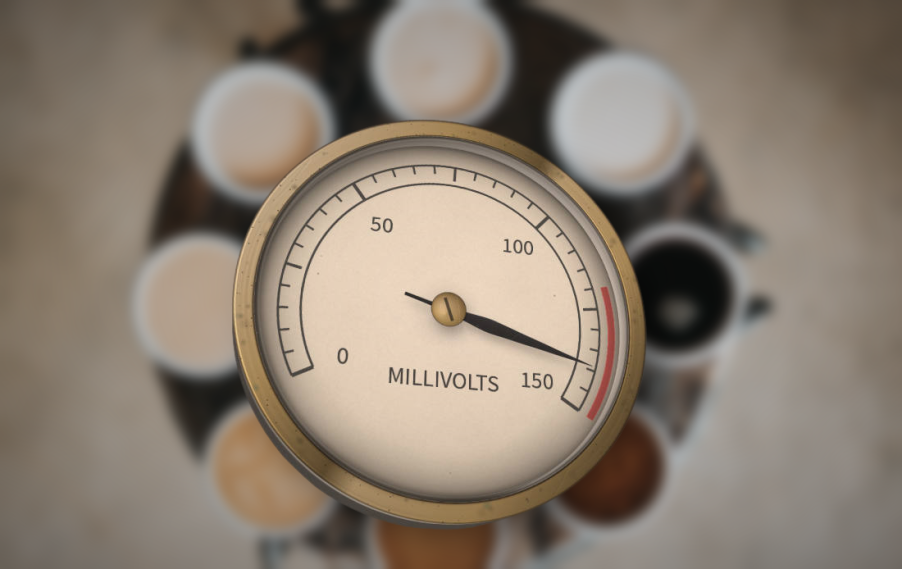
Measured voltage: 140,mV
